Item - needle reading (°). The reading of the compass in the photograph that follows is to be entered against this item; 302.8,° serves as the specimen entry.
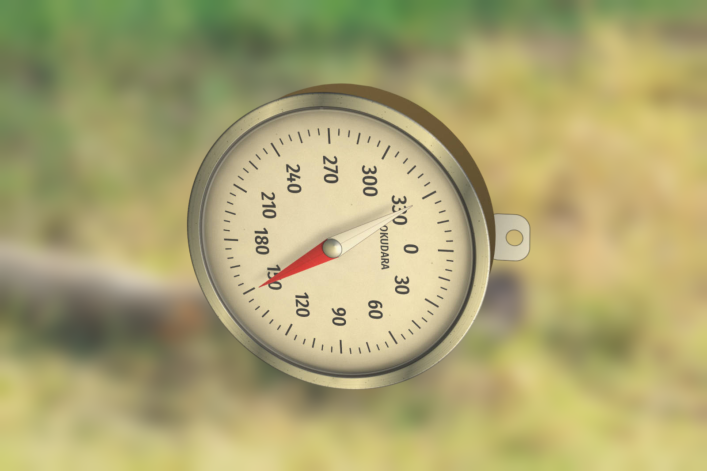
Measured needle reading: 150,°
